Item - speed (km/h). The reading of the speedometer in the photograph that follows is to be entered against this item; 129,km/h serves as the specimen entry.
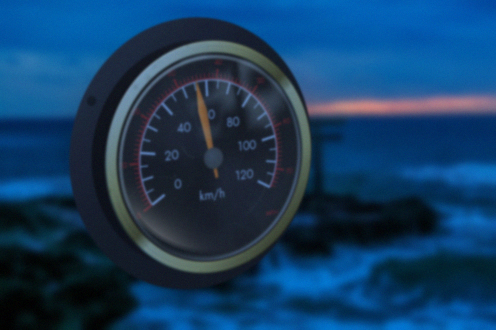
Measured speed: 55,km/h
